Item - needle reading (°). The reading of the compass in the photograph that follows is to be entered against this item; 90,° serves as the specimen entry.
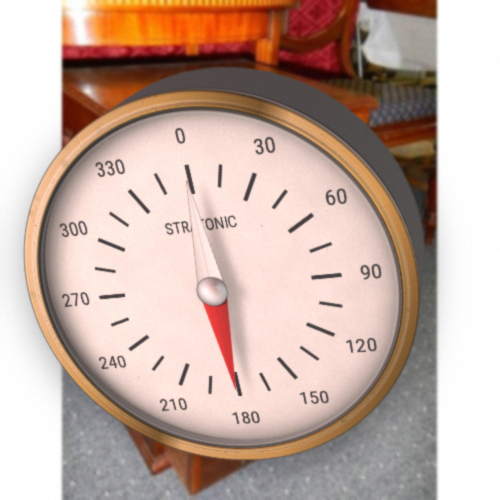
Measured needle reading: 180,°
